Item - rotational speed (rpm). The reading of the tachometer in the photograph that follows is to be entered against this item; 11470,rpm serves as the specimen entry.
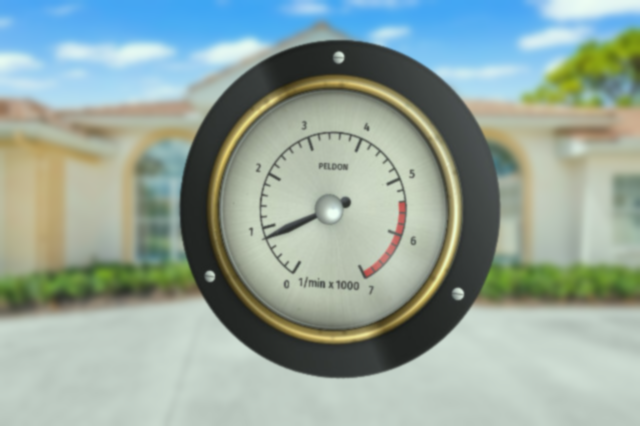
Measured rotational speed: 800,rpm
